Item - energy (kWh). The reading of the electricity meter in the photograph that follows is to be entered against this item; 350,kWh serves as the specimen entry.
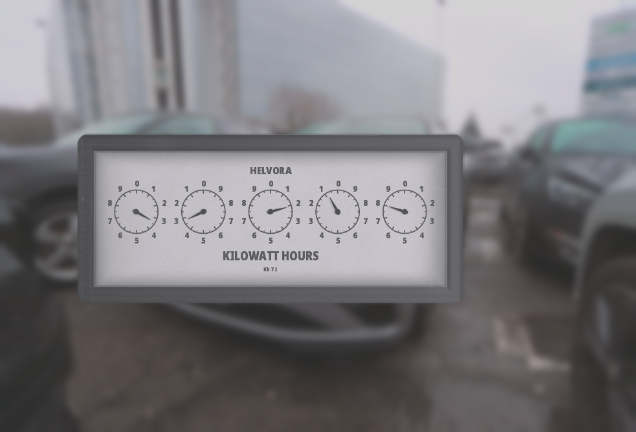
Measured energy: 33208,kWh
